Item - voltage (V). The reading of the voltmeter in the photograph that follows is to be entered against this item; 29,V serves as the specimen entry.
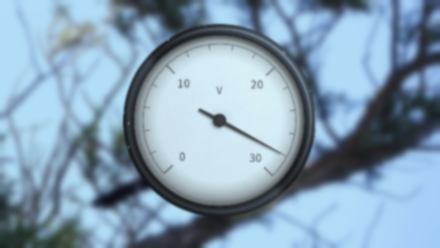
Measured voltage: 28,V
